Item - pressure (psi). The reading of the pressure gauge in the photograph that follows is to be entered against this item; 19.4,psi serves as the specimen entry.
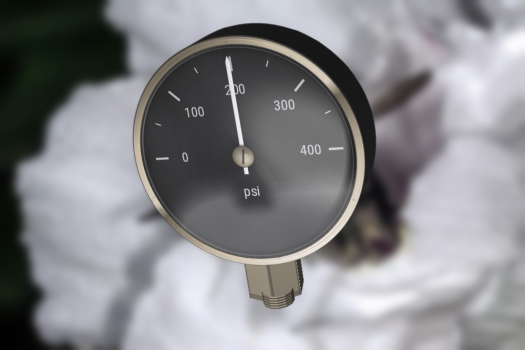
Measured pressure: 200,psi
